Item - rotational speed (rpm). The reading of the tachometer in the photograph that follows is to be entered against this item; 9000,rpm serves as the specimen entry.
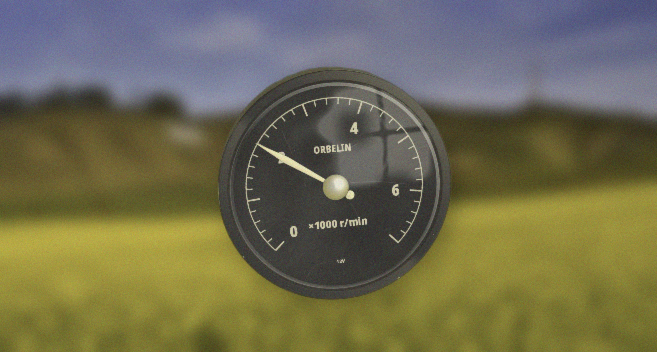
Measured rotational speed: 2000,rpm
